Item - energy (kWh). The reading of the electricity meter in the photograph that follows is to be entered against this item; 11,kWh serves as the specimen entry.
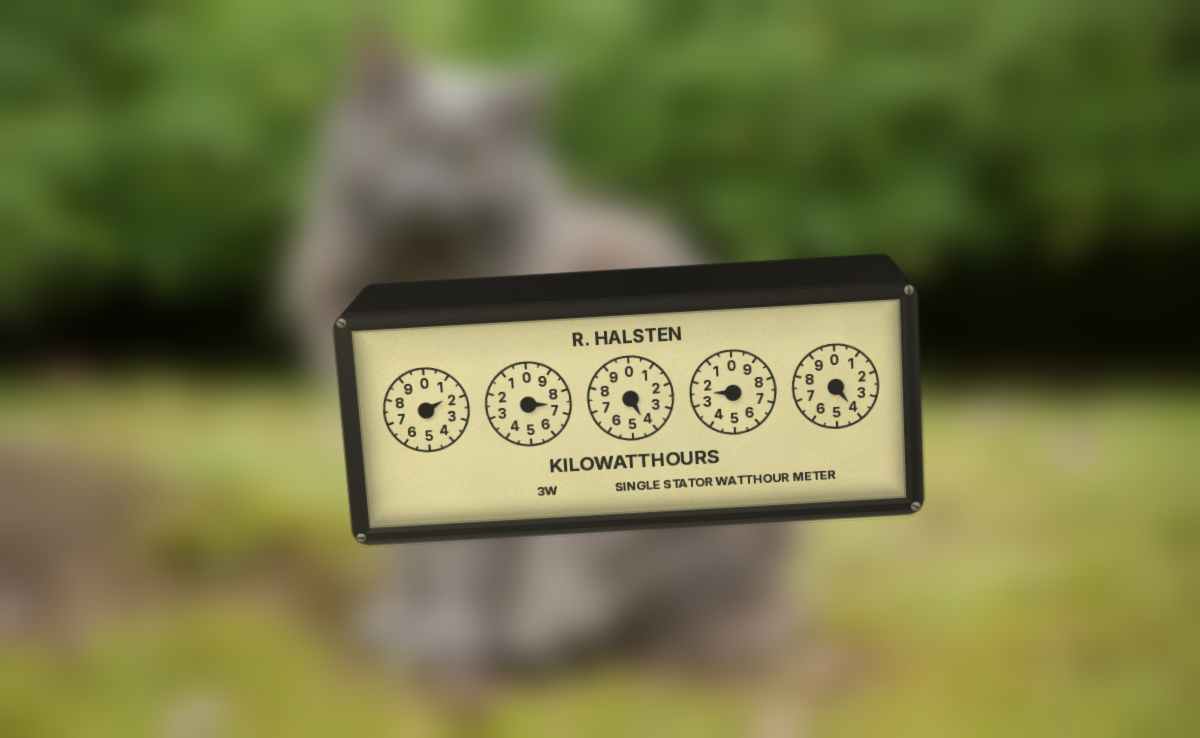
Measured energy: 17424,kWh
